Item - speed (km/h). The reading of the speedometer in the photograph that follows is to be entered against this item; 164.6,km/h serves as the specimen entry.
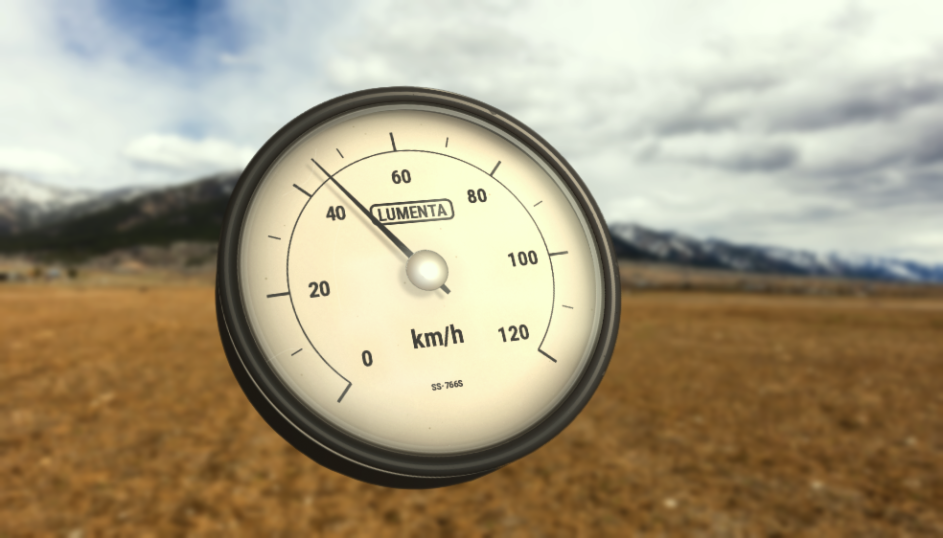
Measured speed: 45,km/h
